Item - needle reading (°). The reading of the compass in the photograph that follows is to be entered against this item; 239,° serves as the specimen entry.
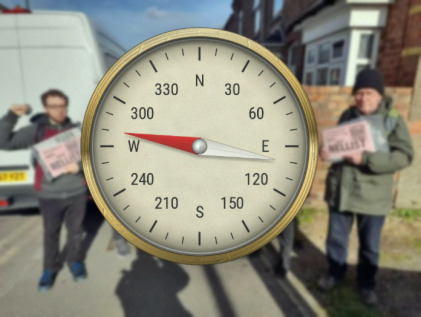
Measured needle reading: 280,°
